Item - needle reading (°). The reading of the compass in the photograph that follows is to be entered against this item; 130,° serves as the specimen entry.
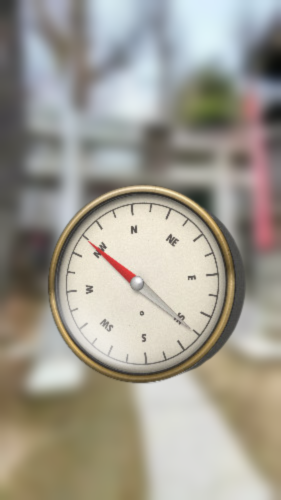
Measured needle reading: 315,°
